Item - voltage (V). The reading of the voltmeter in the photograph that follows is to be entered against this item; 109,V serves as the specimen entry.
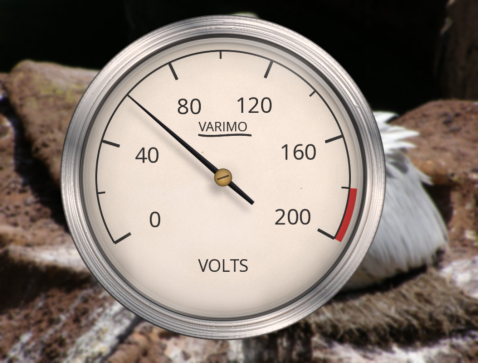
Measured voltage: 60,V
